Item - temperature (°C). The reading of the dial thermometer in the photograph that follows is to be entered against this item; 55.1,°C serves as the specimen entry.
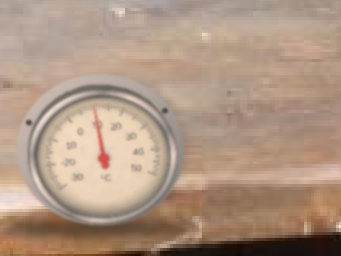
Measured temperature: 10,°C
